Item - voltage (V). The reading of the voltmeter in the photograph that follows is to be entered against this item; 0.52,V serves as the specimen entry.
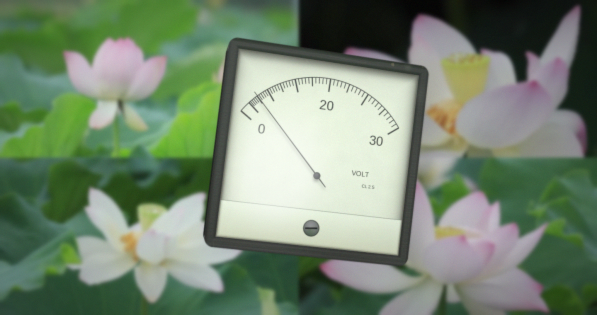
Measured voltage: 7.5,V
